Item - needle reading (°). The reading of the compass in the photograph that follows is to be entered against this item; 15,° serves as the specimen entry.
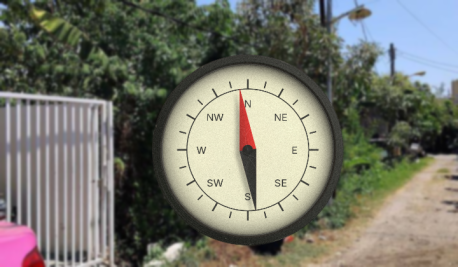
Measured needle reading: 352.5,°
